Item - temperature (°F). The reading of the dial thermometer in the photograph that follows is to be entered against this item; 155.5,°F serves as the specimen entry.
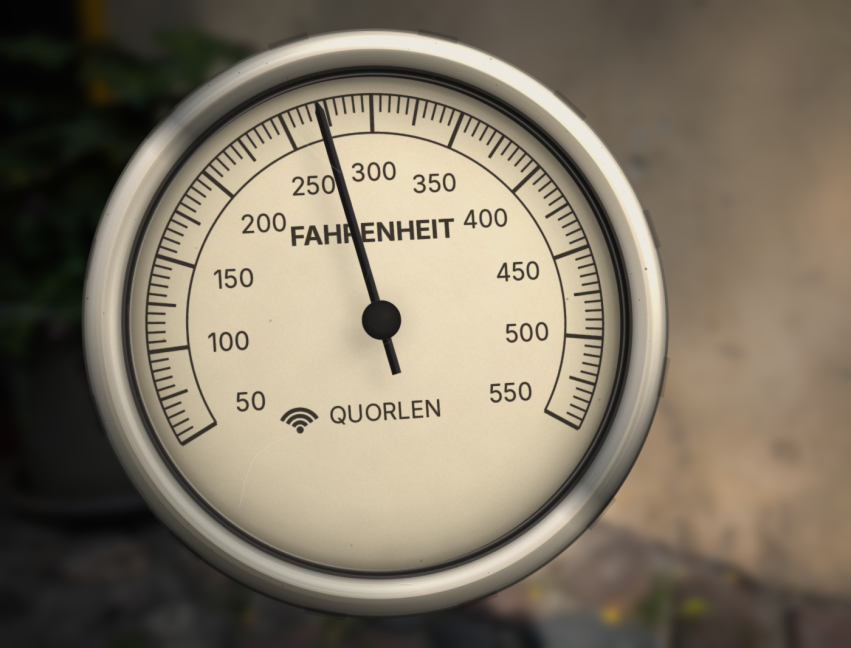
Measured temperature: 270,°F
